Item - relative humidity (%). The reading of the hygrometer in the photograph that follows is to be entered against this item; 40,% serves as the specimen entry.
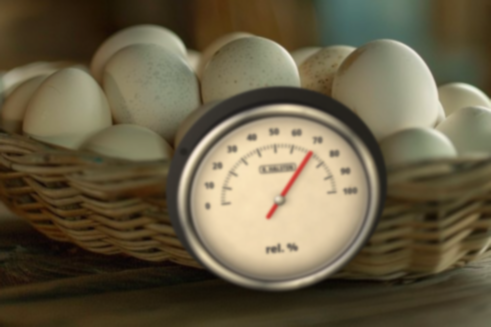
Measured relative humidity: 70,%
